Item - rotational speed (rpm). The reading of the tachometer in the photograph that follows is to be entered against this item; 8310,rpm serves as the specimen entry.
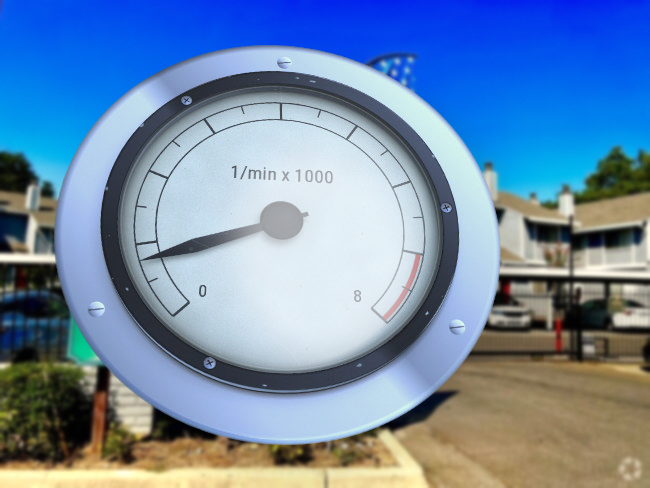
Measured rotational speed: 750,rpm
